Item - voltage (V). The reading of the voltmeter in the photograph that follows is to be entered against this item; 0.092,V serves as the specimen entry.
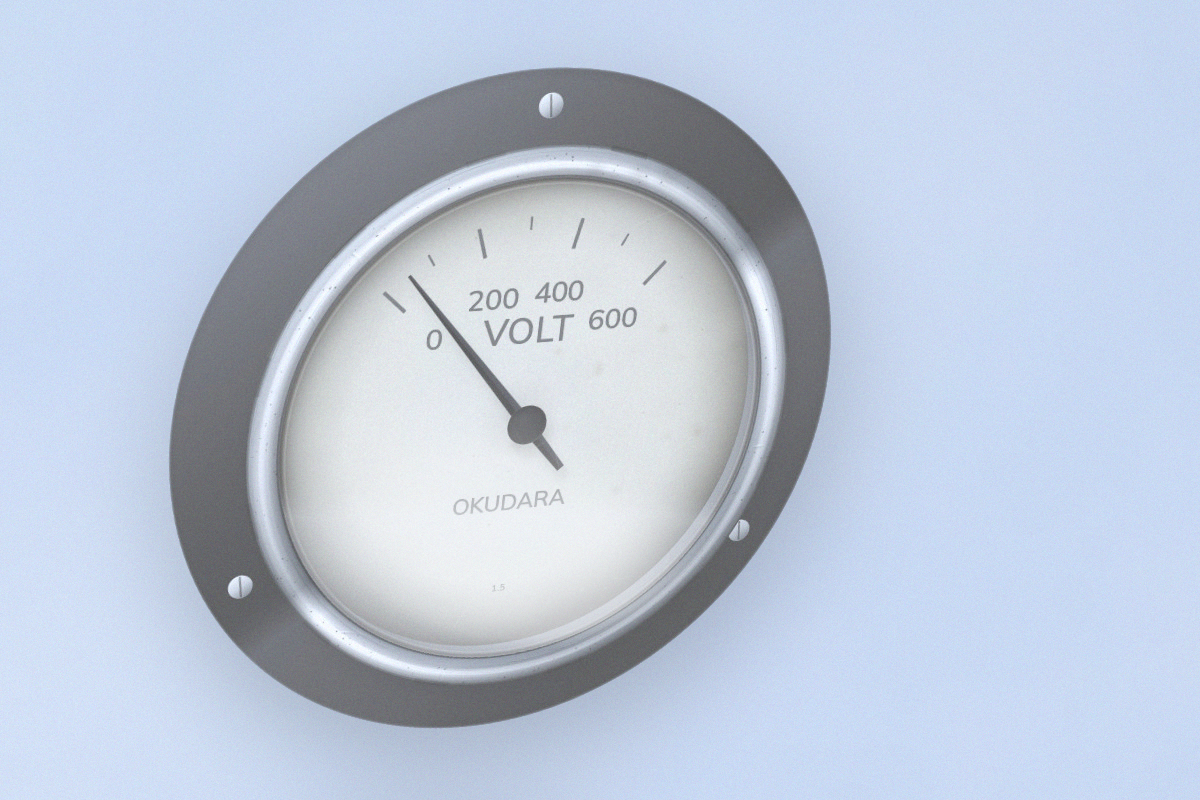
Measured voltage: 50,V
